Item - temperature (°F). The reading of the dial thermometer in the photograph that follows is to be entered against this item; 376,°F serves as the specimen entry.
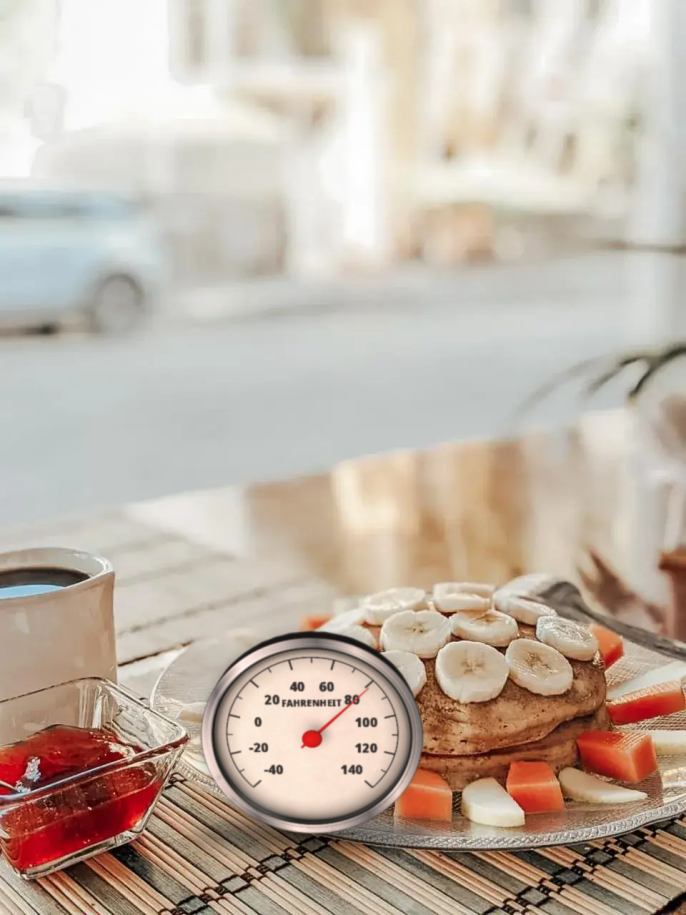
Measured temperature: 80,°F
